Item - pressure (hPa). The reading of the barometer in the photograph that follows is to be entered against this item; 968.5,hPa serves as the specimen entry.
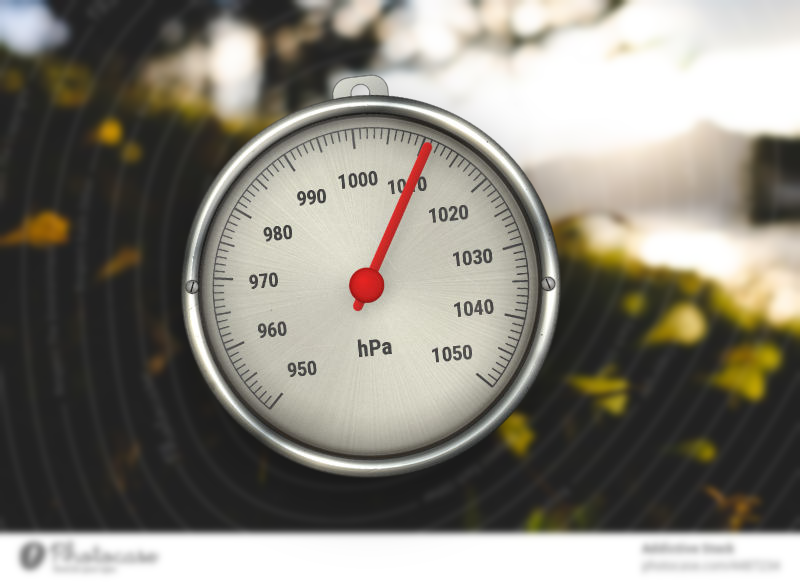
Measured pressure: 1011,hPa
